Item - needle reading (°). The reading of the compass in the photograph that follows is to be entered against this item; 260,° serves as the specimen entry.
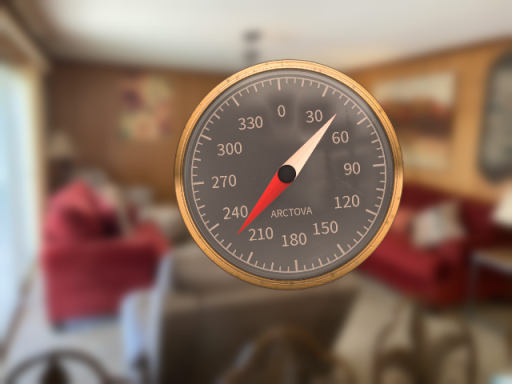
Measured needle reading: 225,°
